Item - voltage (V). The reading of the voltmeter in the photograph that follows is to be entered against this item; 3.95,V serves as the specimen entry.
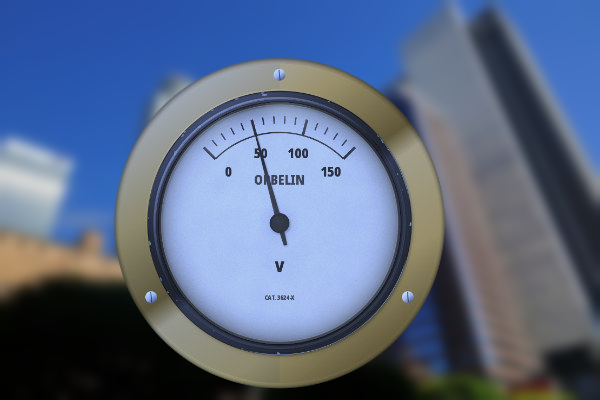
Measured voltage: 50,V
